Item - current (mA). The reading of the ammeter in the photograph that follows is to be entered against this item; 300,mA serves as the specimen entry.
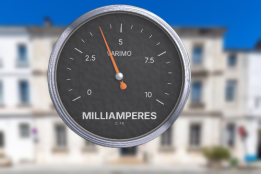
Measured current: 4,mA
